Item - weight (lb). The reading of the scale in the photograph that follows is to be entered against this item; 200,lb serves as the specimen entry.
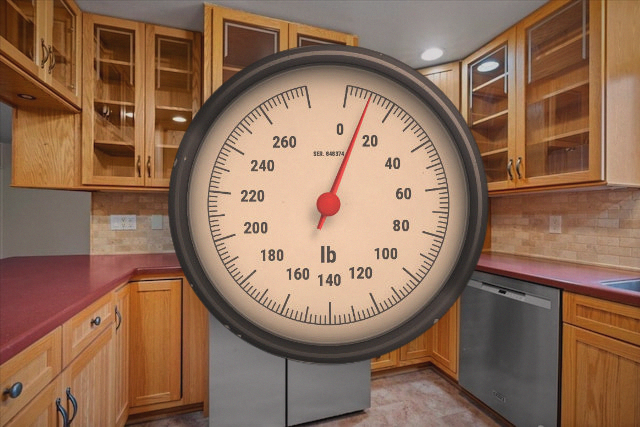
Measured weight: 10,lb
